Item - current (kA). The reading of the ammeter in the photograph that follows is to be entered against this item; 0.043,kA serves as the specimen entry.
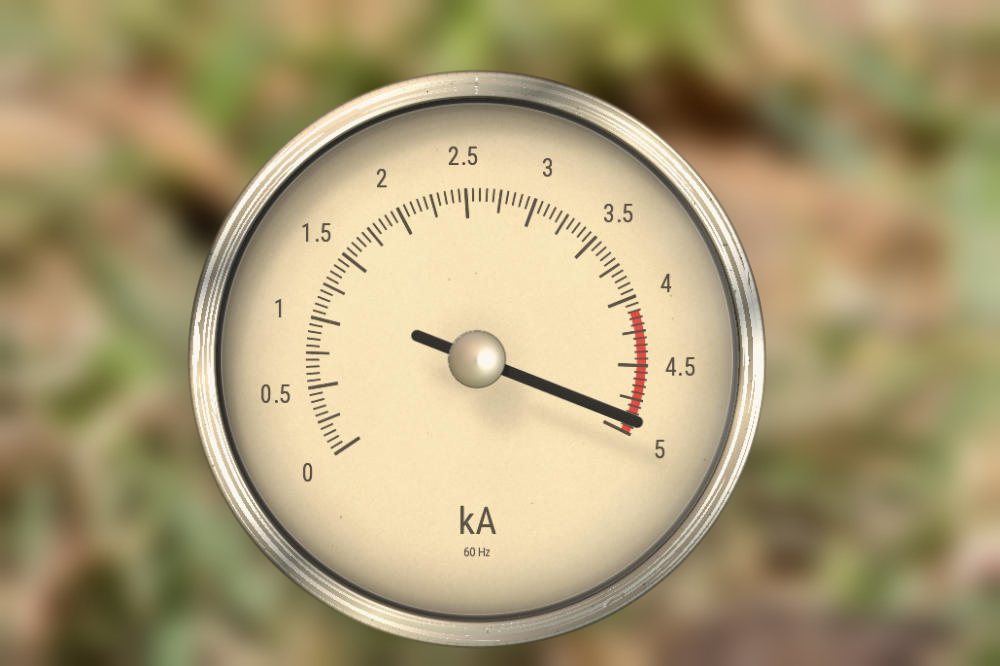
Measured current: 4.9,kA
